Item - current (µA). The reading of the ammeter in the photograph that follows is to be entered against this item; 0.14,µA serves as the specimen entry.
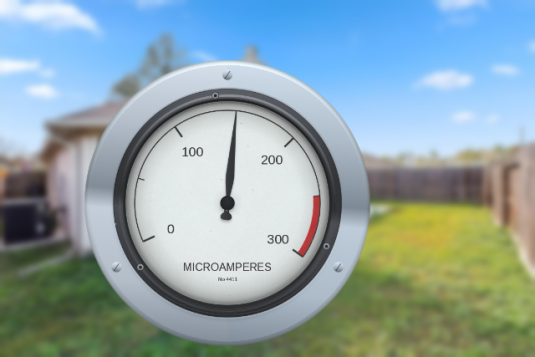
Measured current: 150,µA
